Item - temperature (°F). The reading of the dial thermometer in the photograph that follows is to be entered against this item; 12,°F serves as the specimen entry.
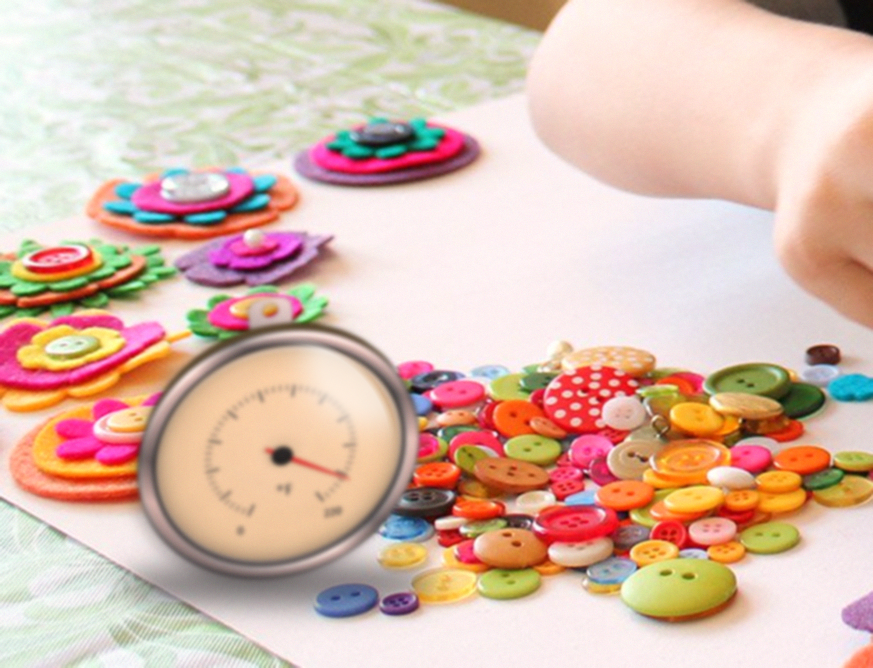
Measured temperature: 200,°F
